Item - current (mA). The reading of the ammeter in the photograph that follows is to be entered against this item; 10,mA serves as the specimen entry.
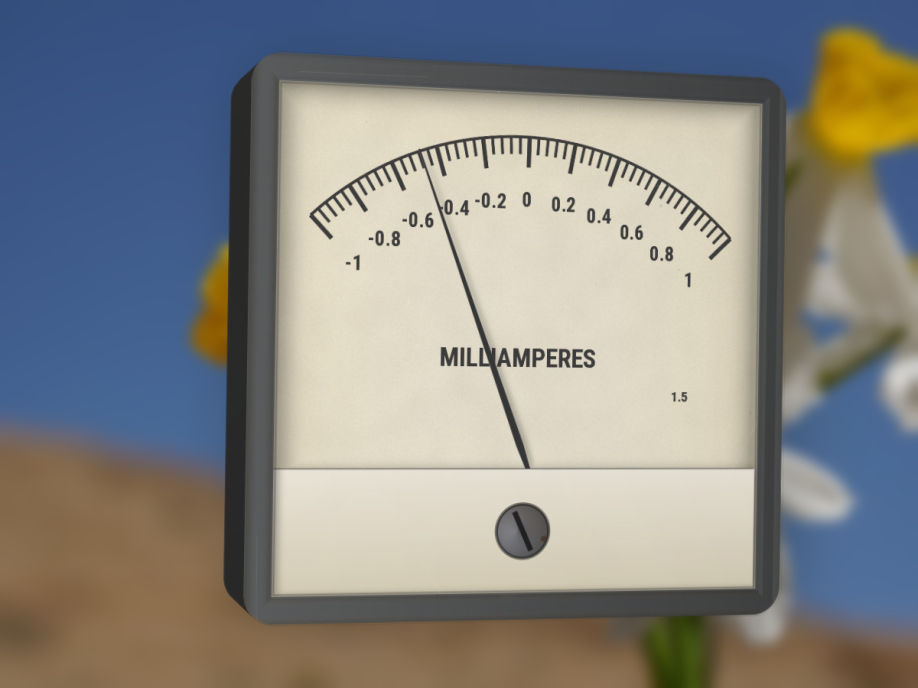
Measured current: -0.48,mA
